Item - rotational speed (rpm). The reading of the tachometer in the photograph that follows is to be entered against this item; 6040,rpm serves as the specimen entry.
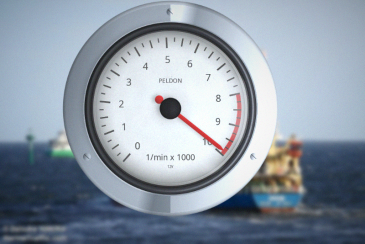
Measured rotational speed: 9875,rpm
